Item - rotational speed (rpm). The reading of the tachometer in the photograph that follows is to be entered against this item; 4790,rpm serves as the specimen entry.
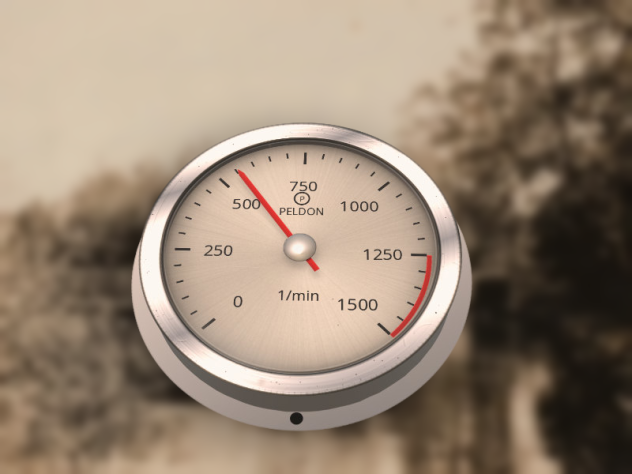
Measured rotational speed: 550,rpm
